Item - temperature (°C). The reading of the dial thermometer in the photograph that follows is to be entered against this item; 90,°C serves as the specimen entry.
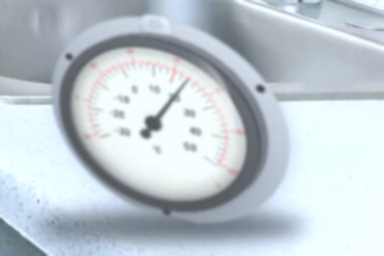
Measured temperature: 20,°C
